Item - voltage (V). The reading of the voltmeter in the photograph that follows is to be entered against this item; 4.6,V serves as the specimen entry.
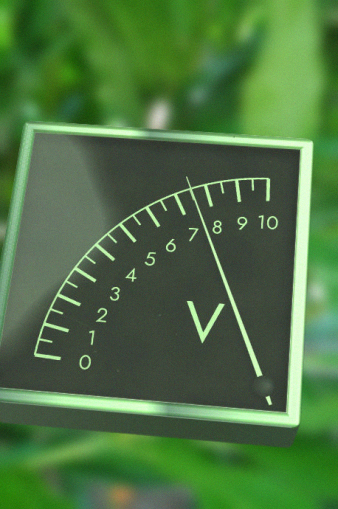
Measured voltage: 7.5,V
